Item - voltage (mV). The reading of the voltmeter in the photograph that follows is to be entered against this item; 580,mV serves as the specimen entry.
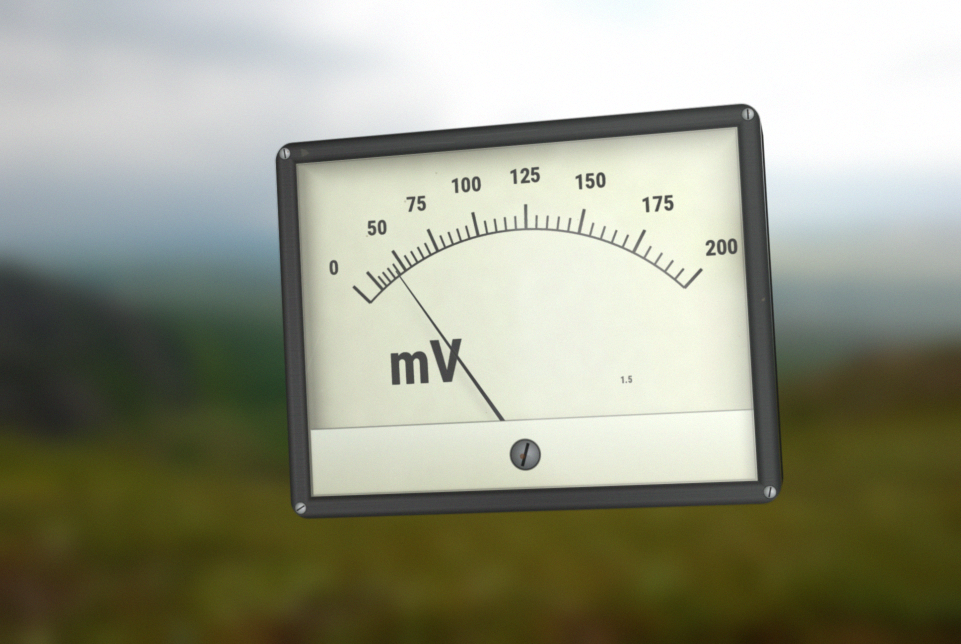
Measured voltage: 45,mV
